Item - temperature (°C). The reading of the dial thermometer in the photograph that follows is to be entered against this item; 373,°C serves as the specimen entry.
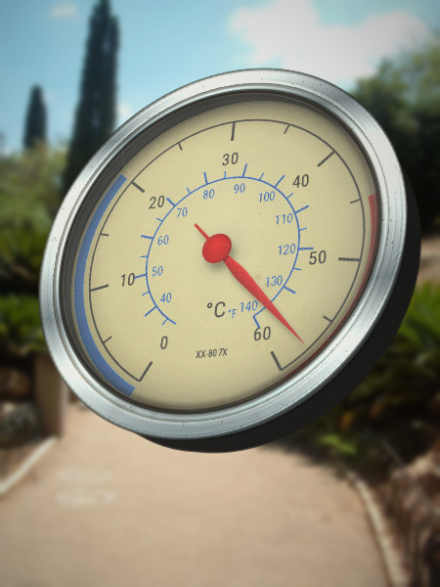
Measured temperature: 57.5,°C
